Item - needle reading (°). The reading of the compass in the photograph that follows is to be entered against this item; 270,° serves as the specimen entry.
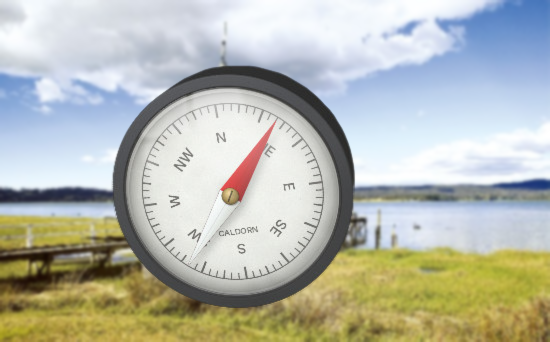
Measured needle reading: 40,°
